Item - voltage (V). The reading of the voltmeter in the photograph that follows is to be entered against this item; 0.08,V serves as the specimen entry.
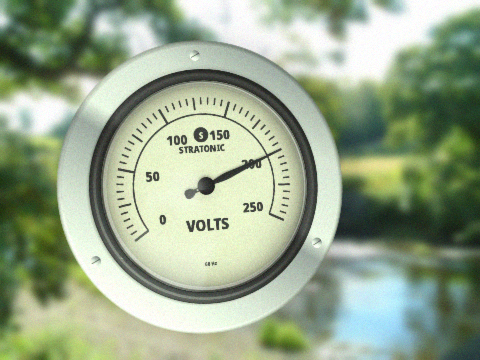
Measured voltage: 200,V
